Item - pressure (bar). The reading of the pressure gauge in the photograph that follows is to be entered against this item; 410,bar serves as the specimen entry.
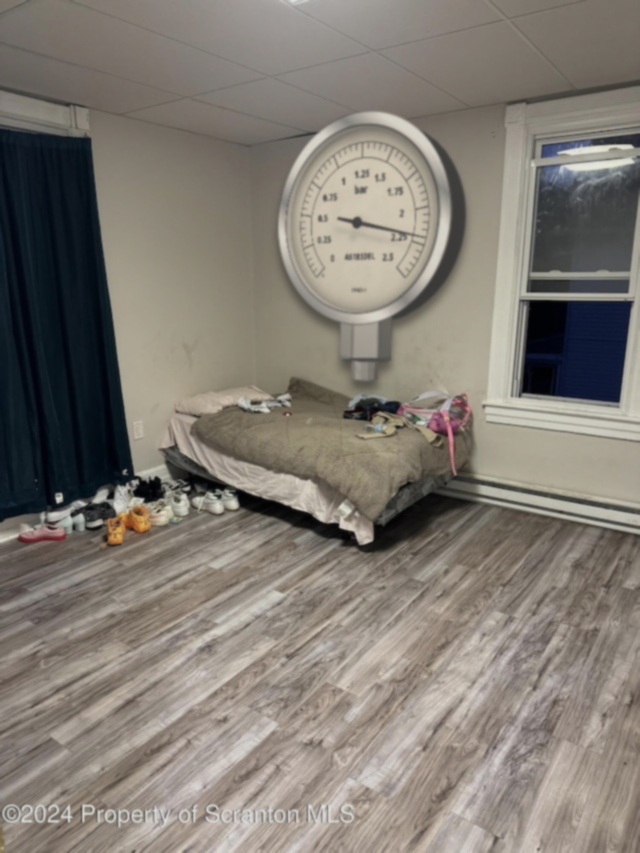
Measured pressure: 2.2,bar
